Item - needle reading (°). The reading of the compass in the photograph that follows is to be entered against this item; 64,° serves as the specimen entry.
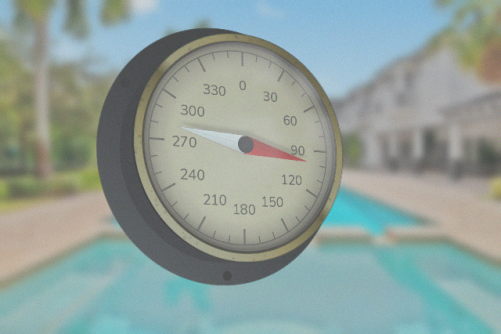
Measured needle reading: 100,°
